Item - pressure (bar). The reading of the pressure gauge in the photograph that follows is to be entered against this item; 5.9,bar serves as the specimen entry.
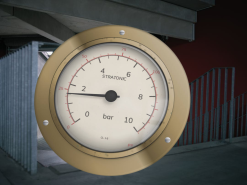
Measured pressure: 1.5,bar
